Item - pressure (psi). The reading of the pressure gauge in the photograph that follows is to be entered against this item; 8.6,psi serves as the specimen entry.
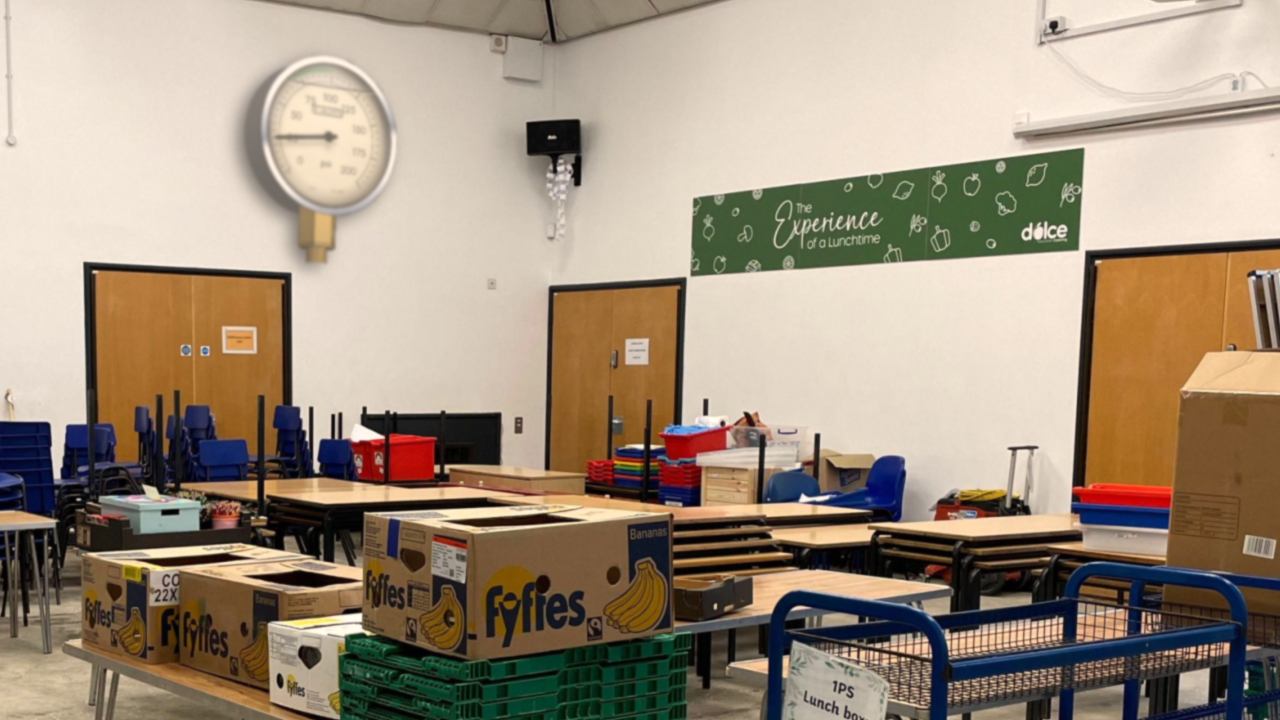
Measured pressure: 25,psi
